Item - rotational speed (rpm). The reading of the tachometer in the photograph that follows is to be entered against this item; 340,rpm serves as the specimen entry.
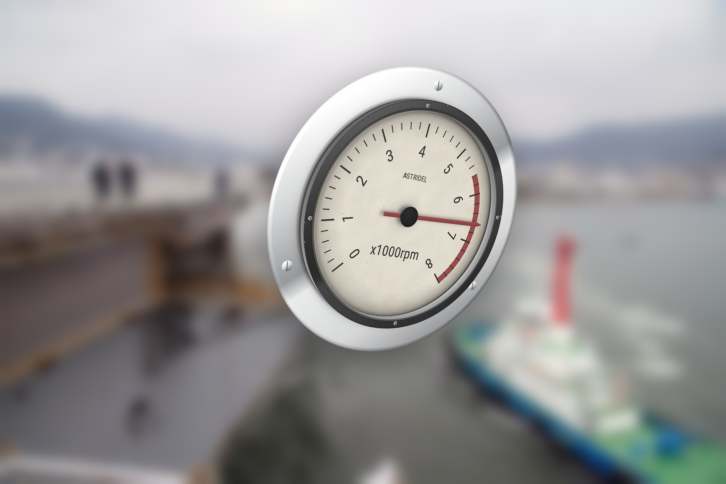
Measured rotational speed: 6600,rpm
